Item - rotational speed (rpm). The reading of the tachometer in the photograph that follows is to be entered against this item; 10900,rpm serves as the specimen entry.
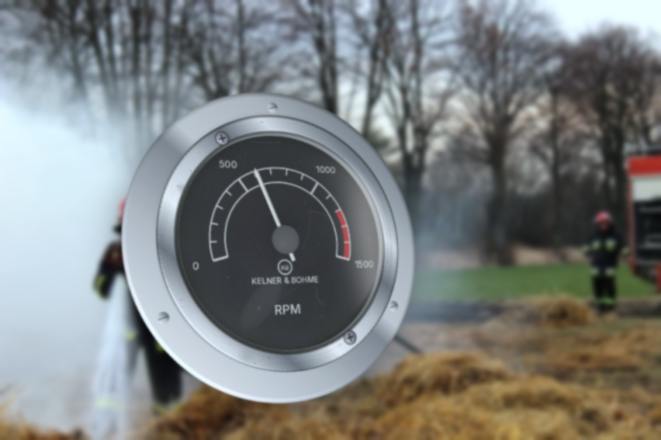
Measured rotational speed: 600,rpm
